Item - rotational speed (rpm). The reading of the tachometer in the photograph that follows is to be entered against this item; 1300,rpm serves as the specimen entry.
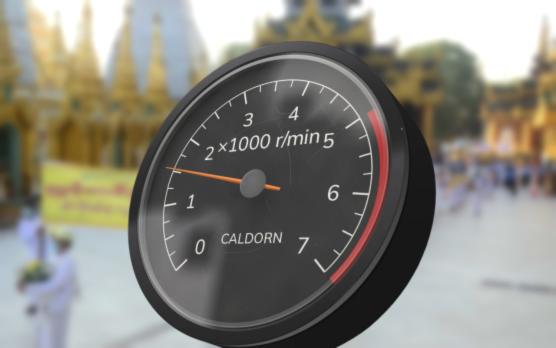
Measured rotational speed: 1500,rpm
